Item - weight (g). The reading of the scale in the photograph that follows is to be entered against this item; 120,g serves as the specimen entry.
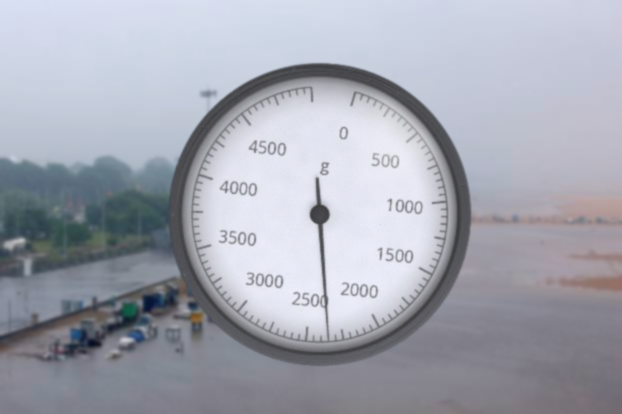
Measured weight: 2350,g
